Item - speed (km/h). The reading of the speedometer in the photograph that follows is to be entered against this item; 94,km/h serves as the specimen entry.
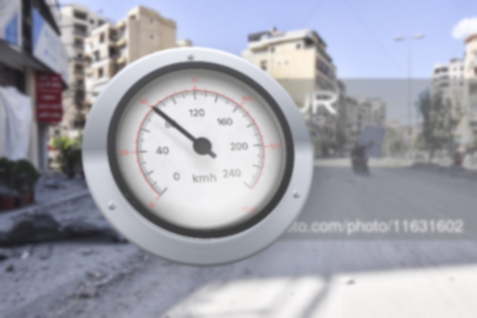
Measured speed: 80,km/h
